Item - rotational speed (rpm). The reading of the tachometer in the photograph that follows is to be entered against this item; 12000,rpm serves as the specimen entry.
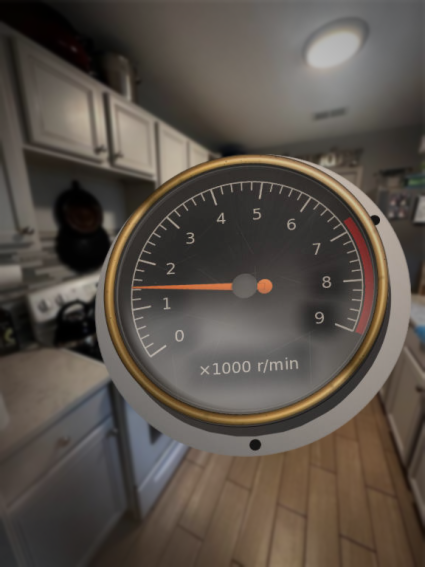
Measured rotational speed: 1400,rpm
